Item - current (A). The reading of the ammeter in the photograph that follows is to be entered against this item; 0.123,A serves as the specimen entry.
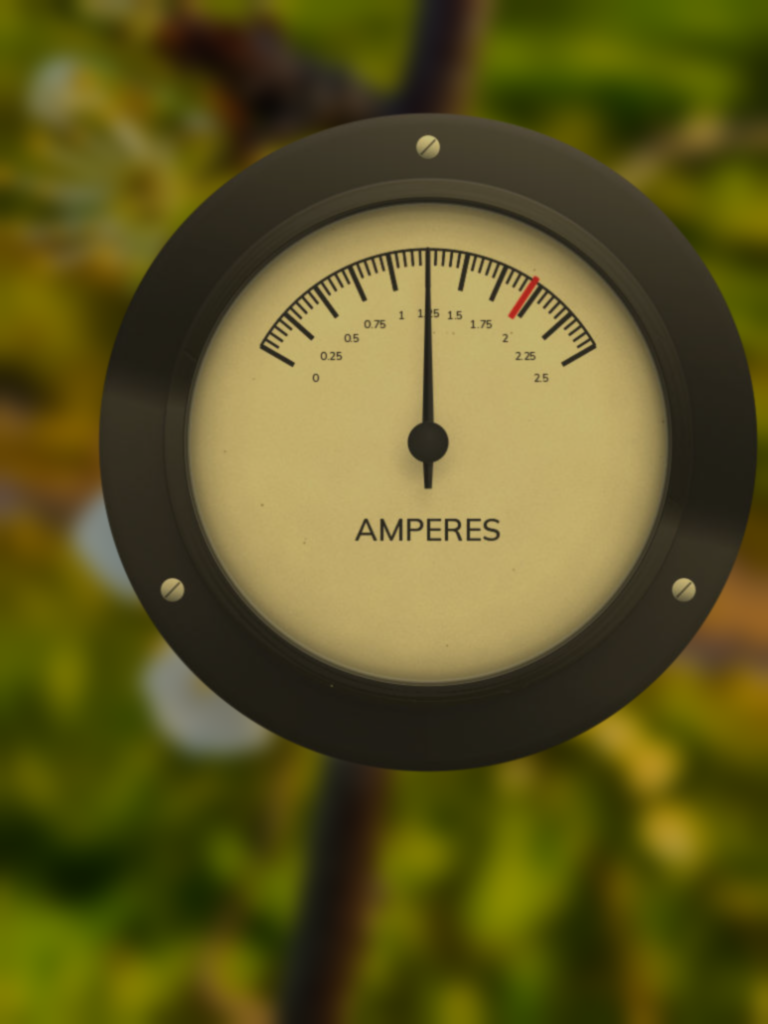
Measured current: 1.25,A
